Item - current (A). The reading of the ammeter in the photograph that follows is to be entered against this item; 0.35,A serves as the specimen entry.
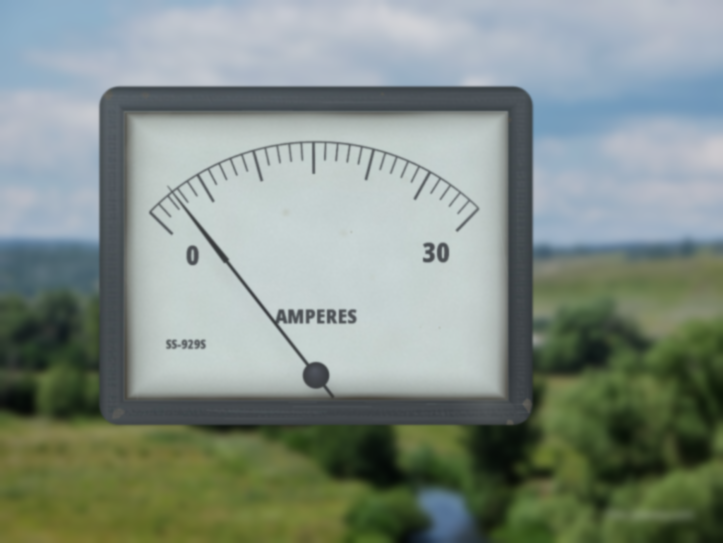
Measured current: 2.5,A
